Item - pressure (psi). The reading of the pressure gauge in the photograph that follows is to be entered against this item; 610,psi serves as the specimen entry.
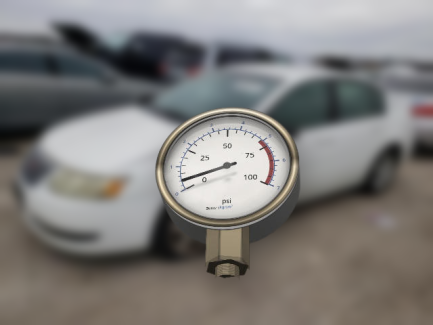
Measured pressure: 5,psi
